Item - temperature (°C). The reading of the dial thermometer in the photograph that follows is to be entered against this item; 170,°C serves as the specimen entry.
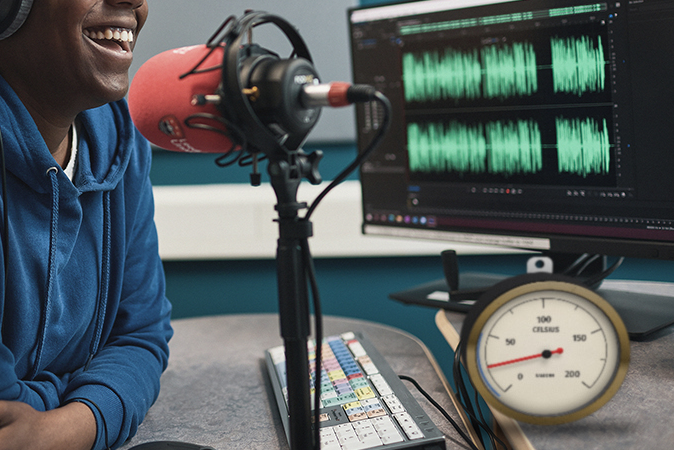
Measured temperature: 25,°C
